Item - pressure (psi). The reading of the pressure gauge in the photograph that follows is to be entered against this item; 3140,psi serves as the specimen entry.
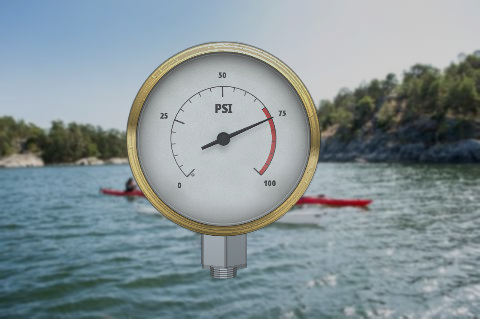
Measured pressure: 75,psi
